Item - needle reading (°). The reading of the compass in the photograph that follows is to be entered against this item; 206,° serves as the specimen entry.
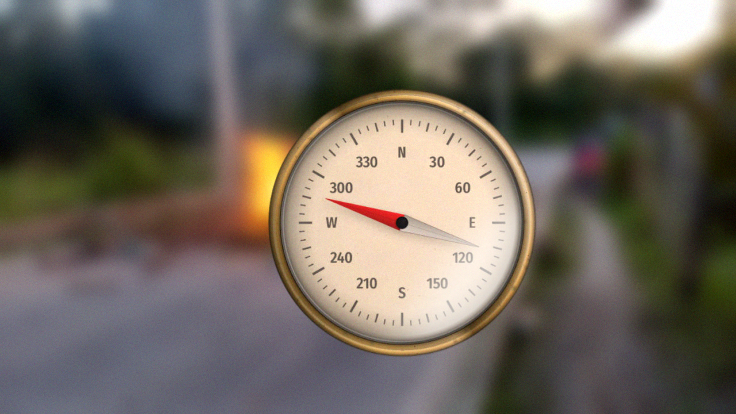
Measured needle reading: 287.5,°
